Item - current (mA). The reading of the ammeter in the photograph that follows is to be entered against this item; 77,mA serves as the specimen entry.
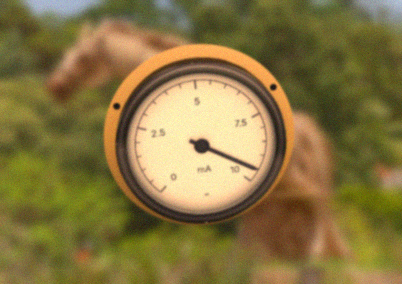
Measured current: 9.5,mA
